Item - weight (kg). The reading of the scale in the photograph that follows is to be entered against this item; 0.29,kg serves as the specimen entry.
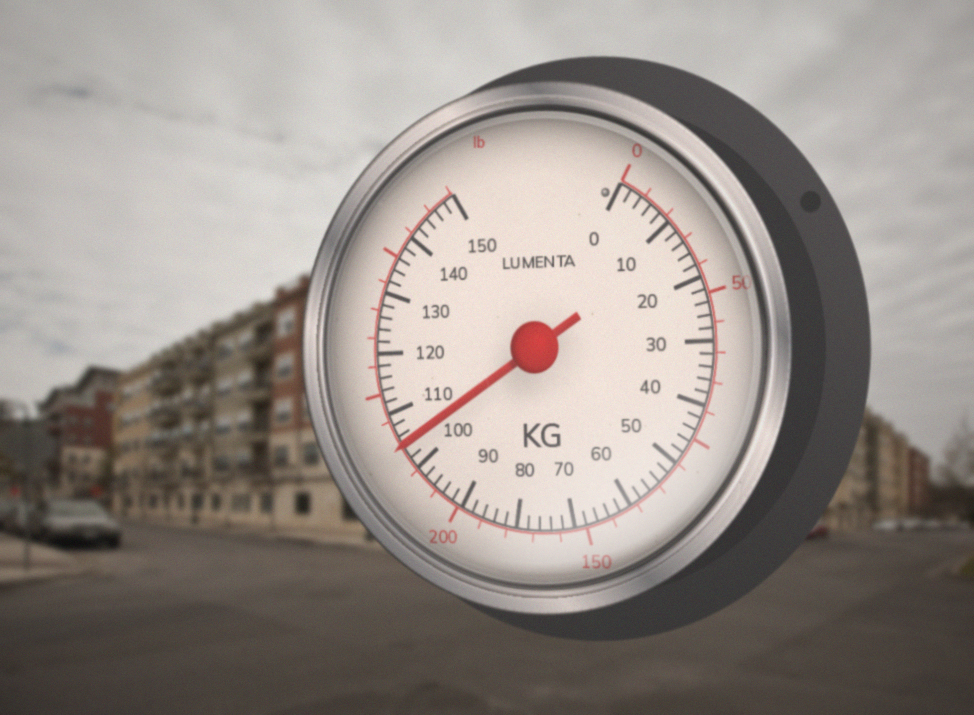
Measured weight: 104,kg
